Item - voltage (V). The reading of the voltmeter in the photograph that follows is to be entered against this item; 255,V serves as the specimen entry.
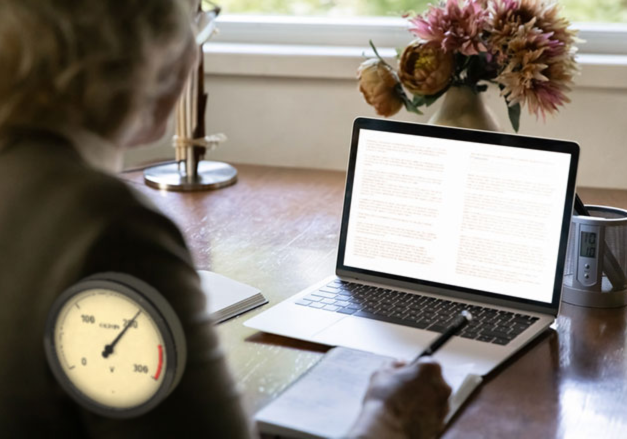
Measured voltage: 200,V
